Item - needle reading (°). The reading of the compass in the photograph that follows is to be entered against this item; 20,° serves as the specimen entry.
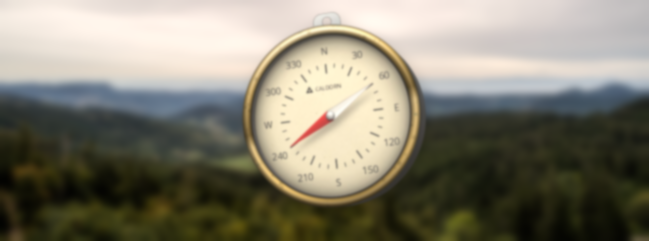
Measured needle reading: 240,°
